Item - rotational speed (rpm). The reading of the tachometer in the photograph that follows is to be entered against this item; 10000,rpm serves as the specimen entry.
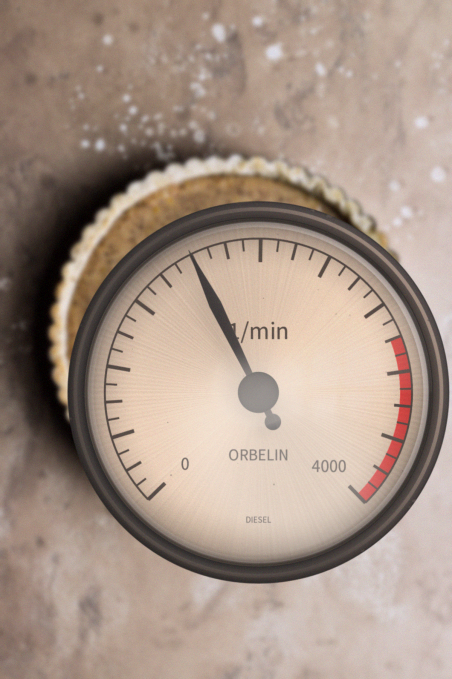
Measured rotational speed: 1600,rpm
